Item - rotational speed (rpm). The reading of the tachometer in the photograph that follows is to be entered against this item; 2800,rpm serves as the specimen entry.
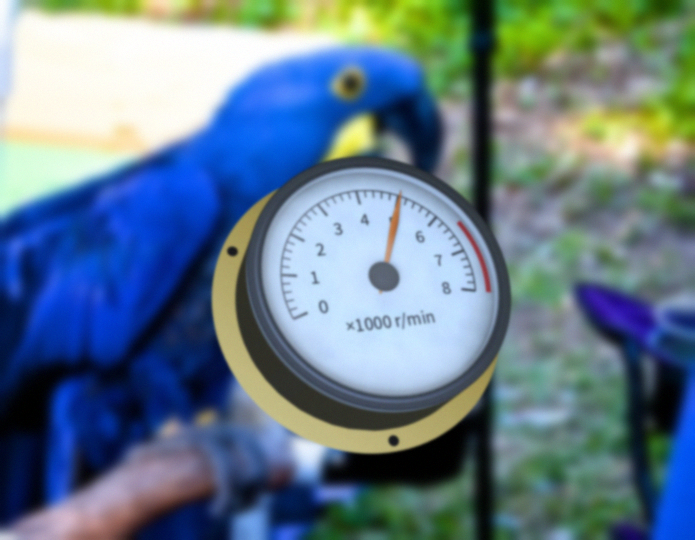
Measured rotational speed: 5000,rpm
